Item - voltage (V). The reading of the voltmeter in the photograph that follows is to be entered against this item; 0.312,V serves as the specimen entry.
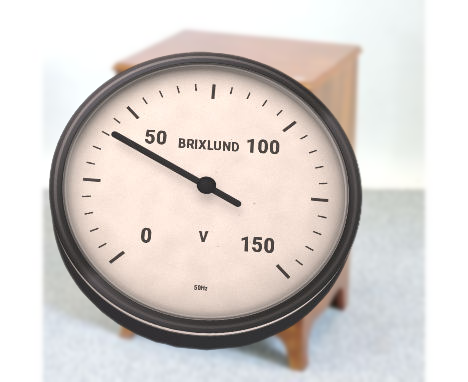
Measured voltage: 40,V
